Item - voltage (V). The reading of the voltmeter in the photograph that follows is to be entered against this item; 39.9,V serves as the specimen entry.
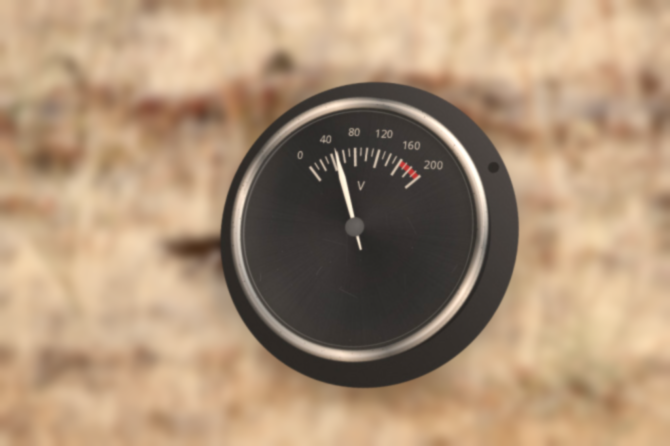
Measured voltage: 50,V
